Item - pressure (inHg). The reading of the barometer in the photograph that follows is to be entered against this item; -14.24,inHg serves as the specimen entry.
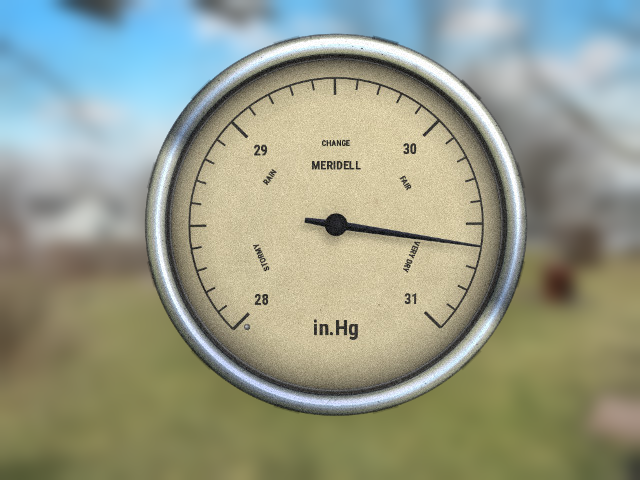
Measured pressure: 30.6,inHg
